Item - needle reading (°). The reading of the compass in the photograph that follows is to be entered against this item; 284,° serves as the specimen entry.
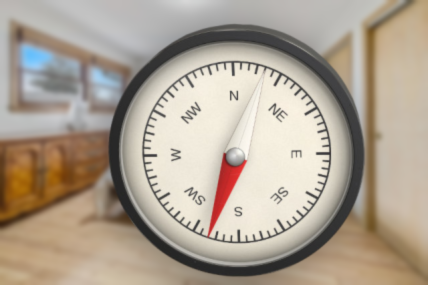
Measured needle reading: 200,°
